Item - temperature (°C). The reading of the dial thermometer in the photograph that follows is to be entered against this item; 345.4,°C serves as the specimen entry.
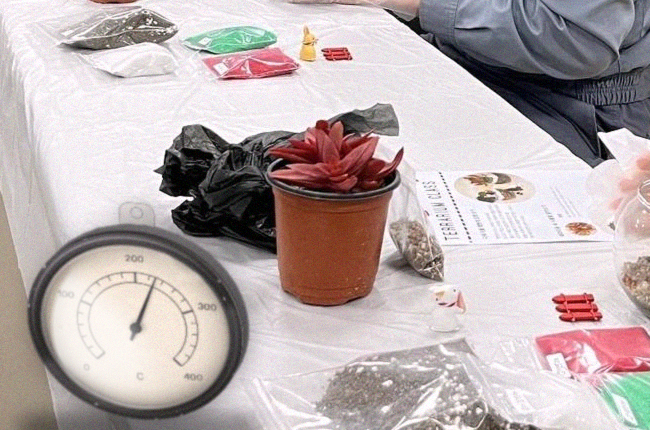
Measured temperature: 230,°C
